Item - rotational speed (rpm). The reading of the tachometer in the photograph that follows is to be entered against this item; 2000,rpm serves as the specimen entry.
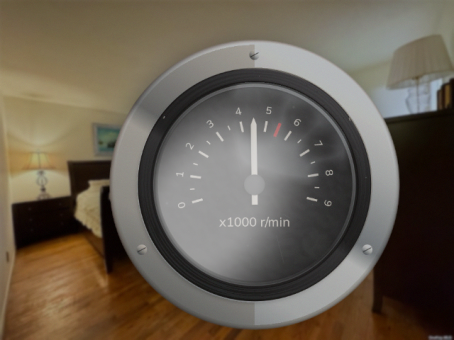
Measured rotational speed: 4500,rpm
